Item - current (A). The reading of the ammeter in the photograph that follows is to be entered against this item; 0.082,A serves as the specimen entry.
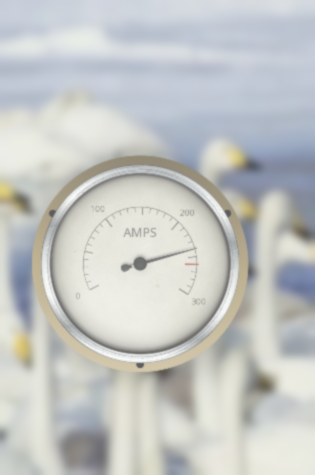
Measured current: 240,A
